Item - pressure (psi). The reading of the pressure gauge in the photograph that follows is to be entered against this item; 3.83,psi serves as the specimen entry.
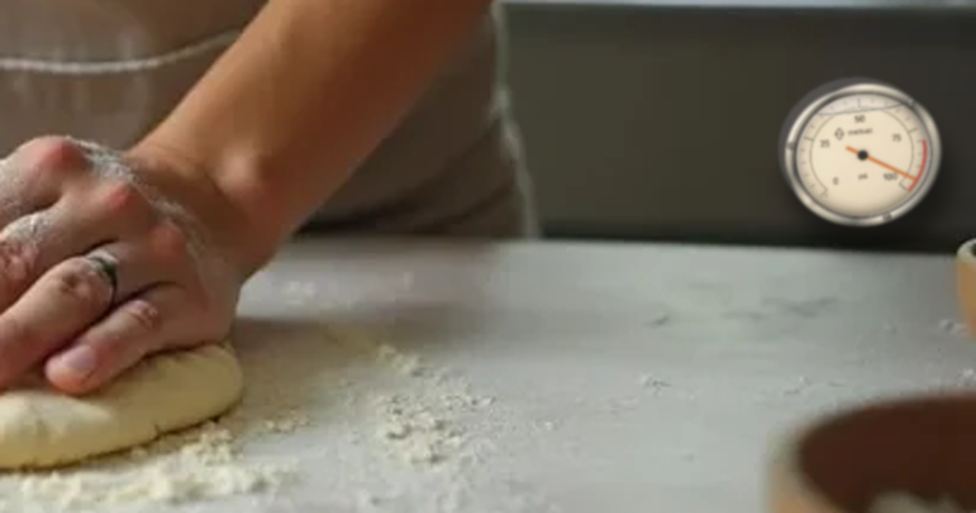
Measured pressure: 95,psi
